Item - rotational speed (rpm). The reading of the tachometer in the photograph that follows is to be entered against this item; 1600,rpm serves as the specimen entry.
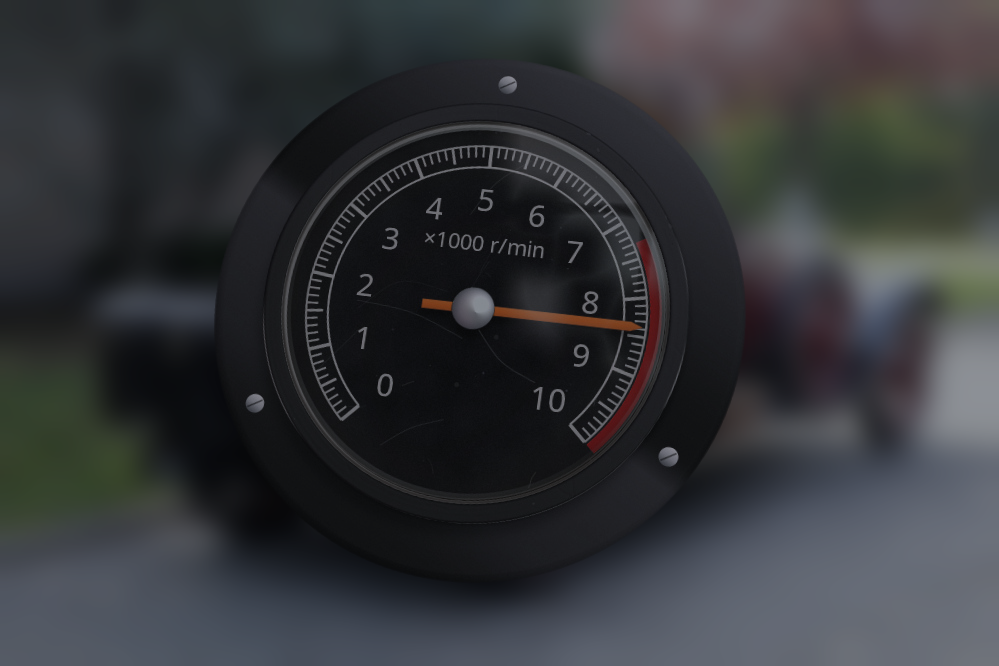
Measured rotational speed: 8400,rpm
